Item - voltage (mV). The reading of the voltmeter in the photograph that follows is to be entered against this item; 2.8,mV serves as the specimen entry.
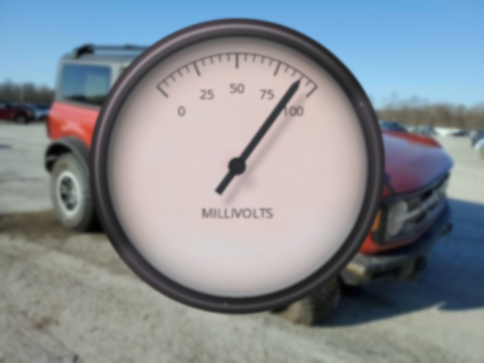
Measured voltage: 90,mV
